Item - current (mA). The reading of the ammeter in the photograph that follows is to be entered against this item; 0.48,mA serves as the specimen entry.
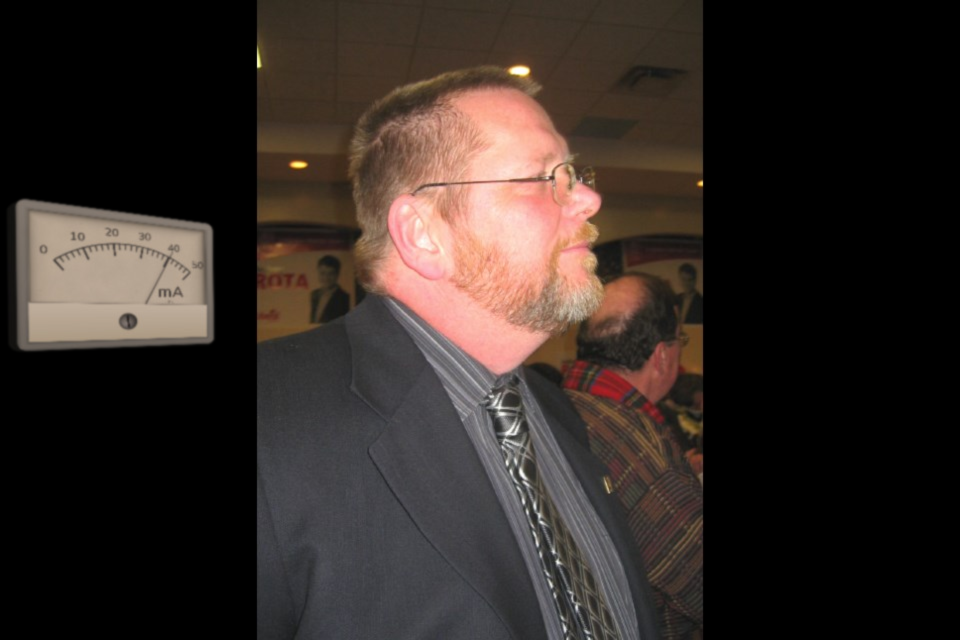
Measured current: 40,mA
